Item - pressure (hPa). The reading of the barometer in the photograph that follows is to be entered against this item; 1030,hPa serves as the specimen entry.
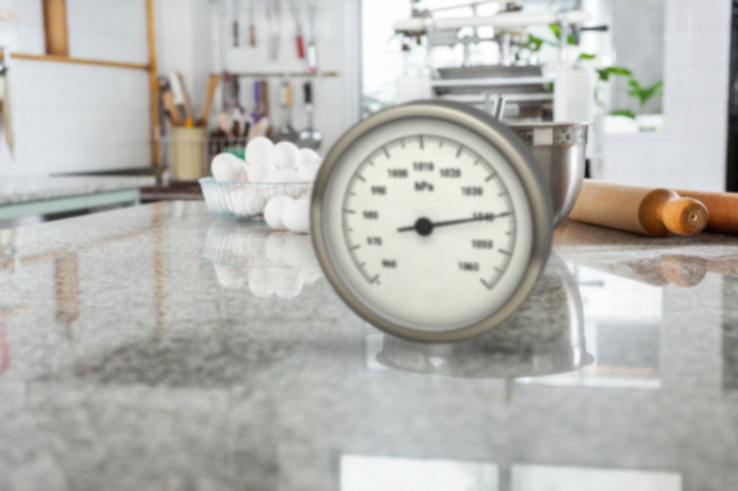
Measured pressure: 1040,hPa
